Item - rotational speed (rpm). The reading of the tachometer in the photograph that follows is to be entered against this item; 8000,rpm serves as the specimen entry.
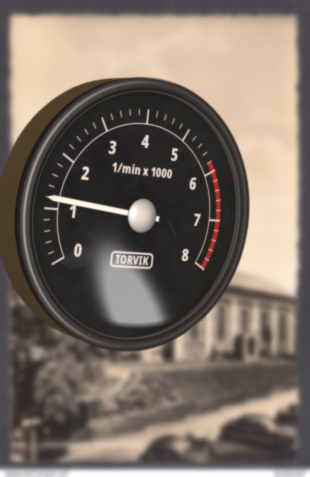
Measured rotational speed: 1200,rpm
